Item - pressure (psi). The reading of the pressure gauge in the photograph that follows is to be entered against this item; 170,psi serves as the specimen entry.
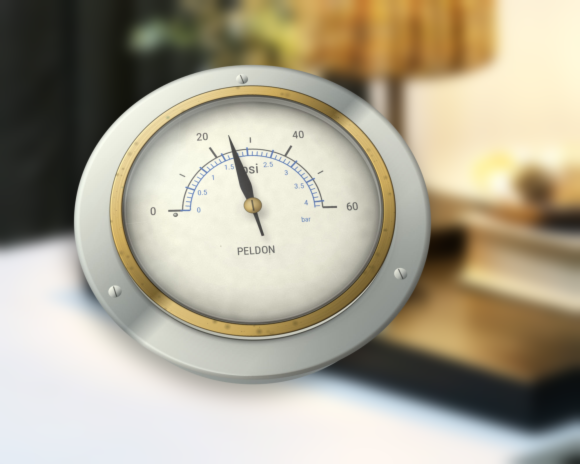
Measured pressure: 25,psi
